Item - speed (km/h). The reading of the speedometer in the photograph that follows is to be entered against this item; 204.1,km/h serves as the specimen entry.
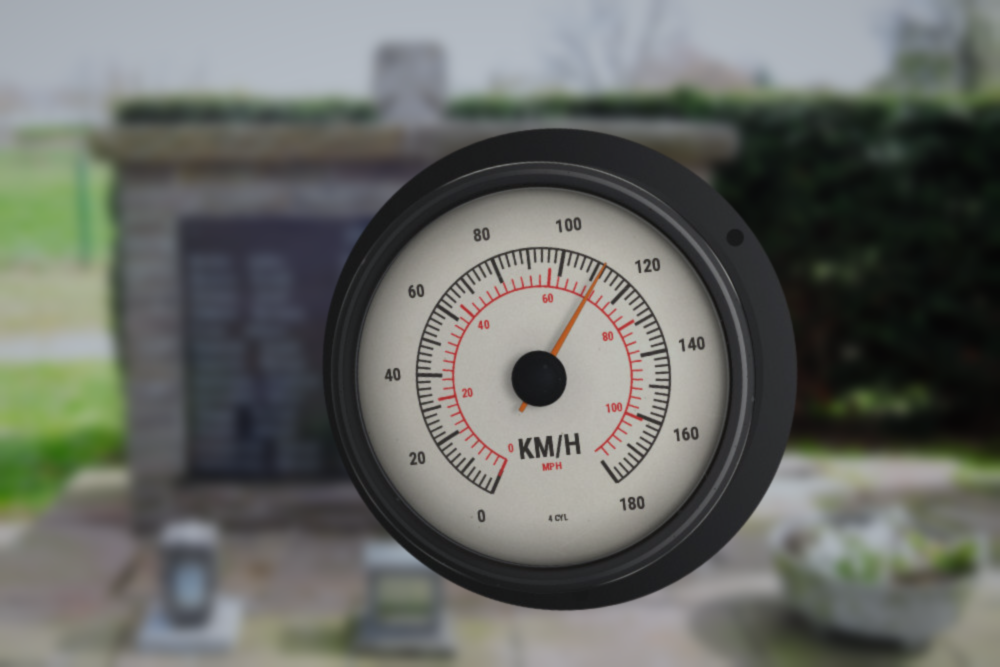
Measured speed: 112,km/h
